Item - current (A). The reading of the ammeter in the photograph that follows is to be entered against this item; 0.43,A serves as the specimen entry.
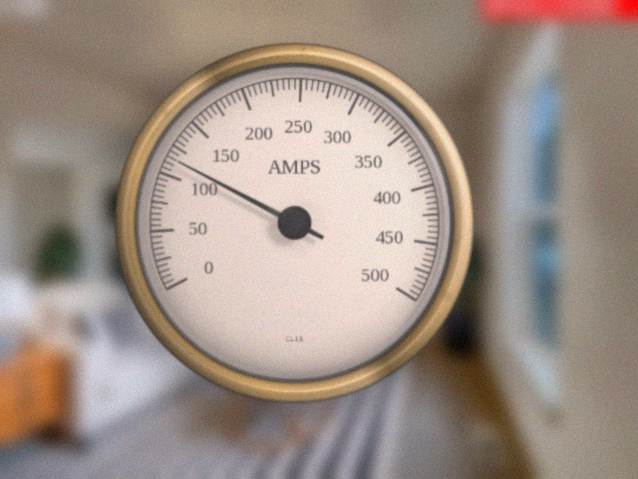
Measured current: 115,A
